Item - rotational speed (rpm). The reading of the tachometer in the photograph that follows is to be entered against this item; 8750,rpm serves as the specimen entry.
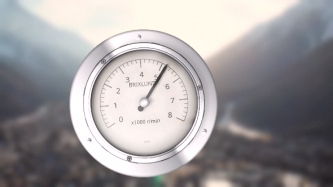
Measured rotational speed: 5200,rpm
